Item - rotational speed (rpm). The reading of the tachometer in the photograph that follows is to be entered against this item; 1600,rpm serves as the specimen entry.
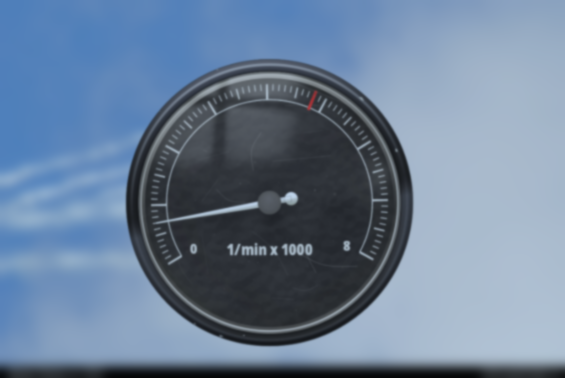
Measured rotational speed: 700,rpm
